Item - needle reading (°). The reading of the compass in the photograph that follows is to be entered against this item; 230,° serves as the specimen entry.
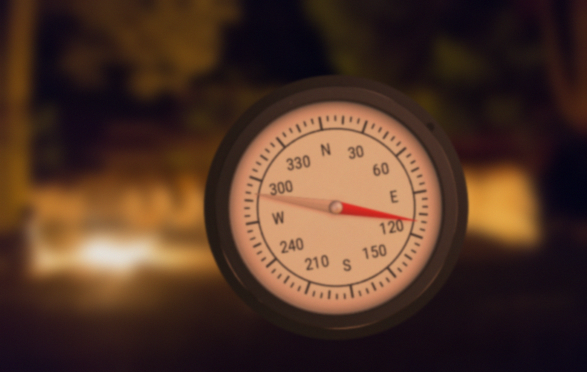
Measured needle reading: 110,°
